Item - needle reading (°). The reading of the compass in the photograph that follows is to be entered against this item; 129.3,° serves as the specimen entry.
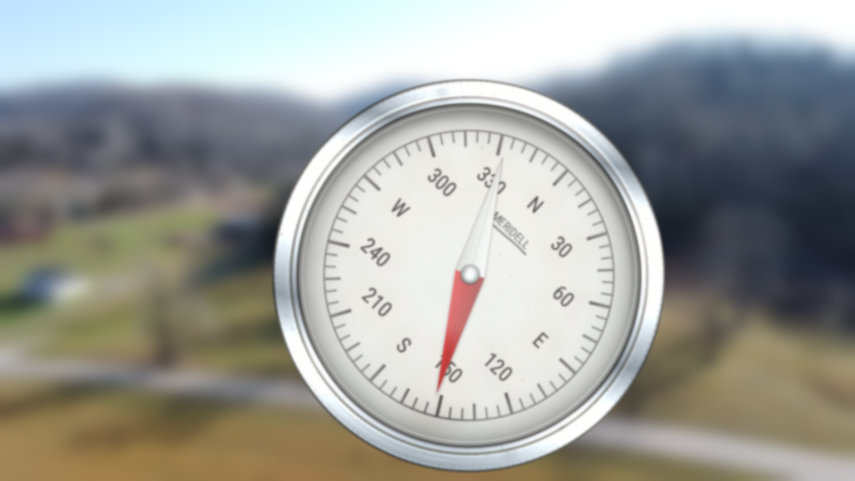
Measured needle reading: 152.5,°
